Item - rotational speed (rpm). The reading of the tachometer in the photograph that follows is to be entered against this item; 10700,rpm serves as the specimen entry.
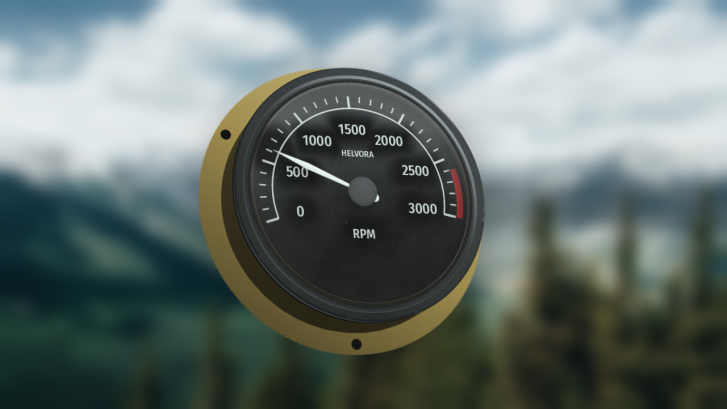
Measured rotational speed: 600,rpm
